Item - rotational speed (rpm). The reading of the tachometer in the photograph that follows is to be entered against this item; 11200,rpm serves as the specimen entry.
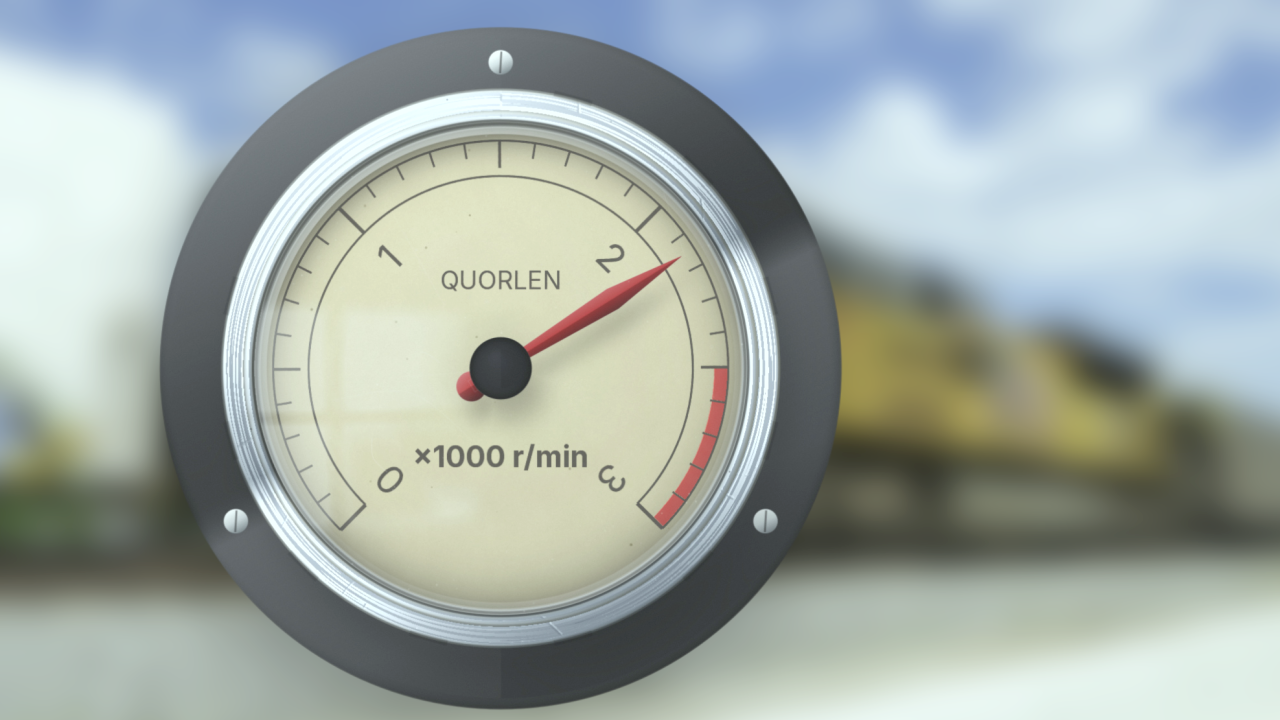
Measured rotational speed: 2150,rpm
